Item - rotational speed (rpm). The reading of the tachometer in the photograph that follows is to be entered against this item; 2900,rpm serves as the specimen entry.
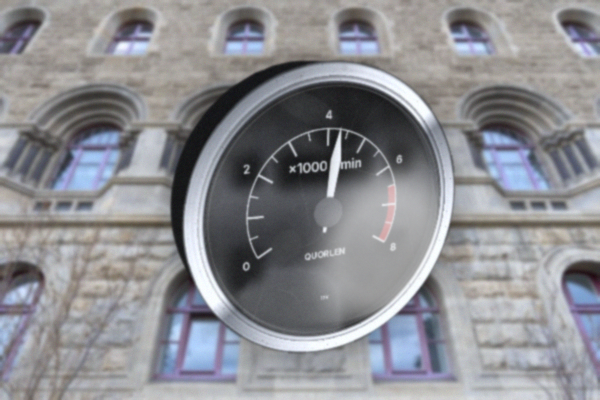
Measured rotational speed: 4250,rpm
